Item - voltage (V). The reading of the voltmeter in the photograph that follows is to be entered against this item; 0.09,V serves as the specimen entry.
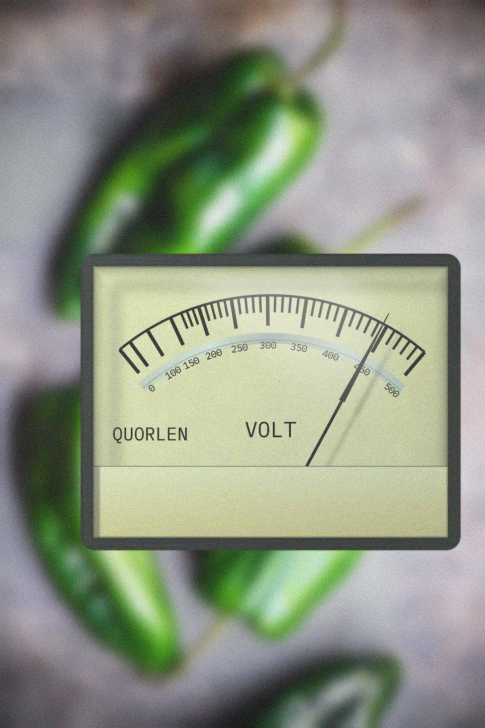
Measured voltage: 445,V
